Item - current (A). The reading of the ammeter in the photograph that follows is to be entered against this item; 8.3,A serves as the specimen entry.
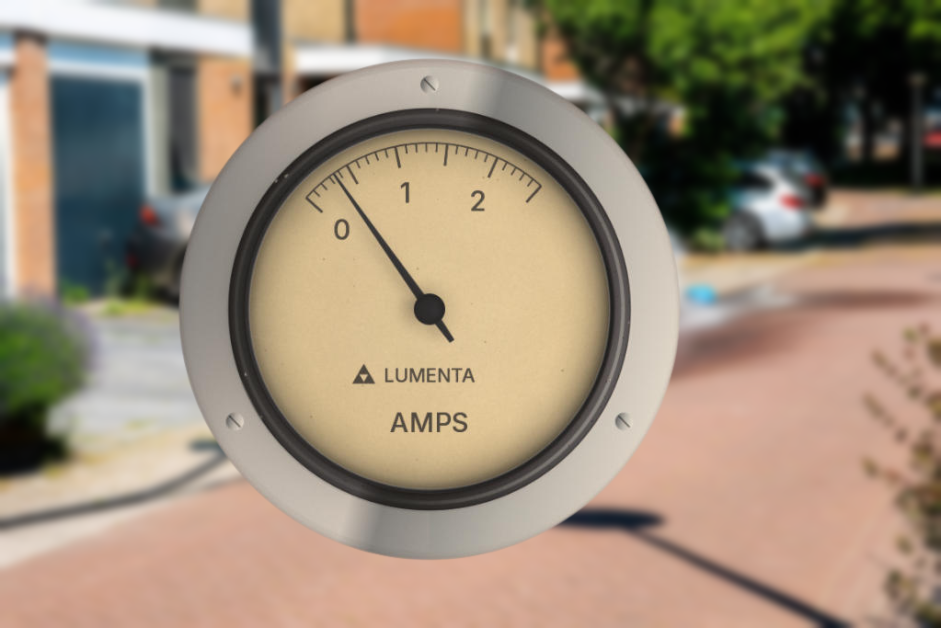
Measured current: 0.35,A
